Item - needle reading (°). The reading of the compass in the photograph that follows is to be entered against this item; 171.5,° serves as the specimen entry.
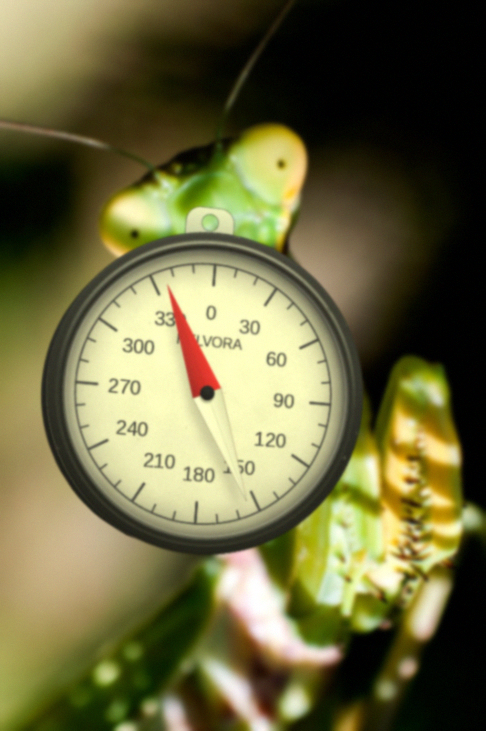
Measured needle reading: 335,°
